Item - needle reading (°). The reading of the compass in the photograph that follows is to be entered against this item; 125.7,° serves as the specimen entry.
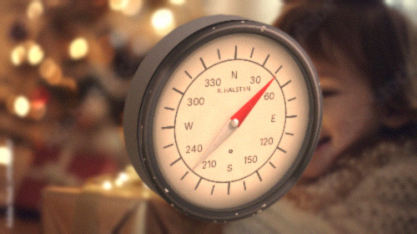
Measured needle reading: 45,°
